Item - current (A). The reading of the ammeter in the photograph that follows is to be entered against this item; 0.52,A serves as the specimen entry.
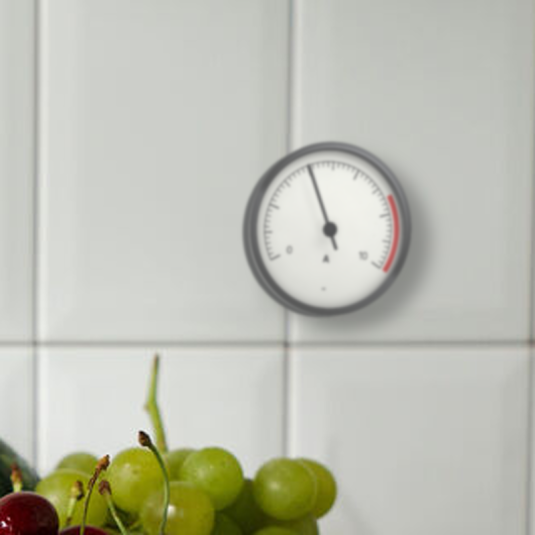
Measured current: 4,A
